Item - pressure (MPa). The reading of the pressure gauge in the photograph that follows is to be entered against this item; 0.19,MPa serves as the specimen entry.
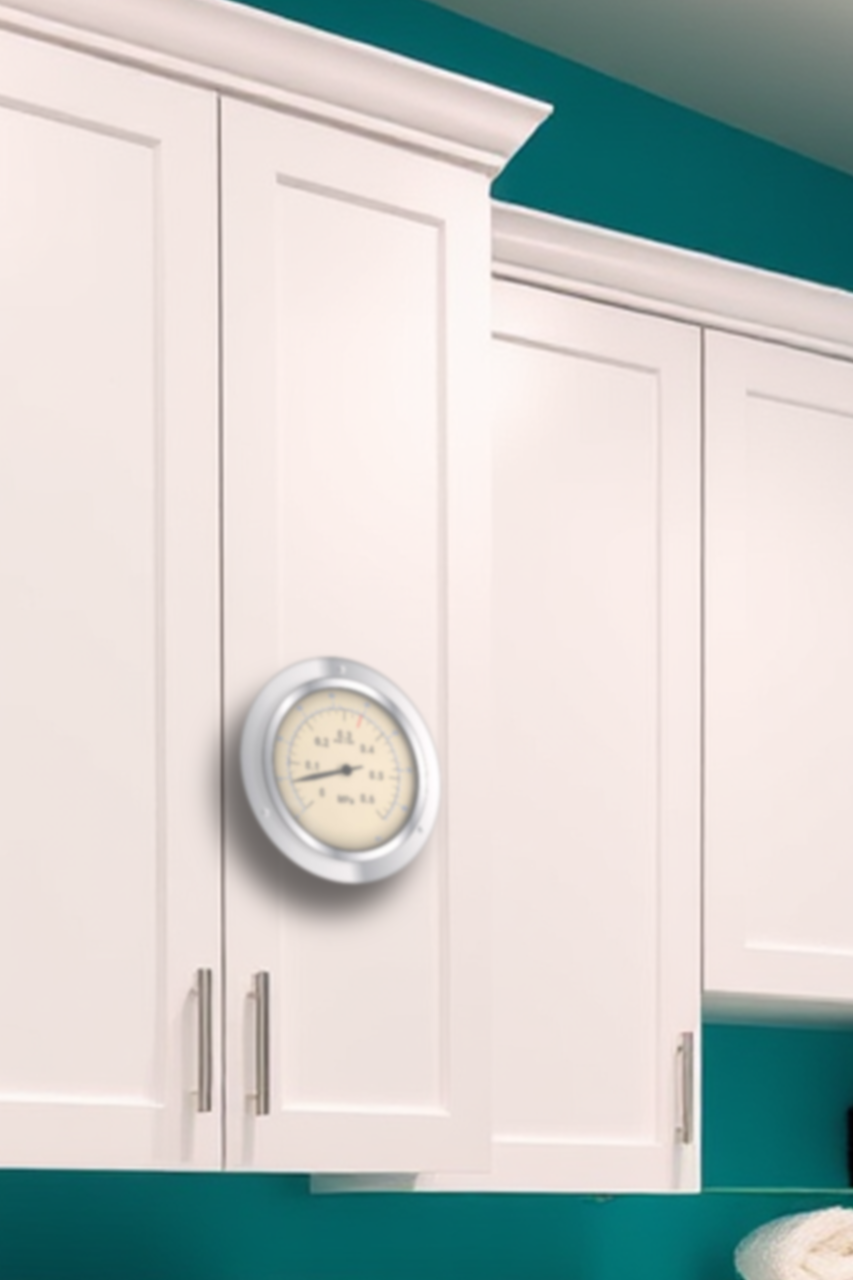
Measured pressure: 0.06,MPa
